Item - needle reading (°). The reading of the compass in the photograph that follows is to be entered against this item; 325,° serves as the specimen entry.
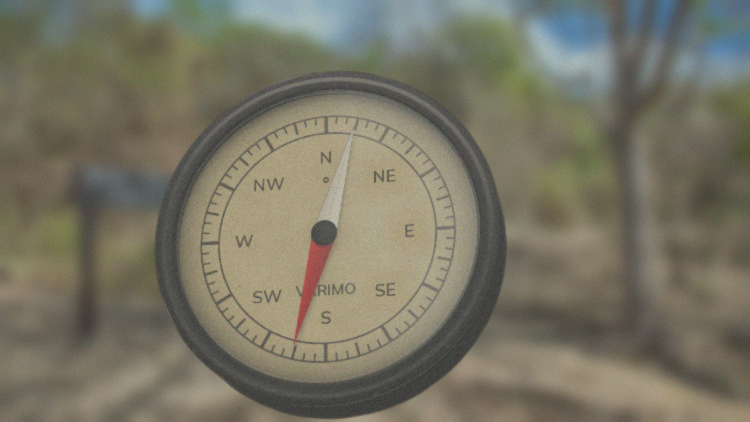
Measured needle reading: 195,°
